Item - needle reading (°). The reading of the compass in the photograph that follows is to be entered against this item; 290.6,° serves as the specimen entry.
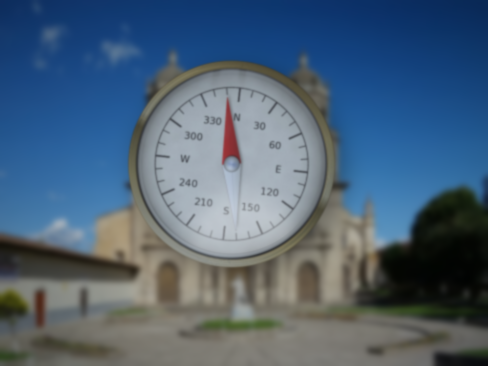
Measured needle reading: 350,°
